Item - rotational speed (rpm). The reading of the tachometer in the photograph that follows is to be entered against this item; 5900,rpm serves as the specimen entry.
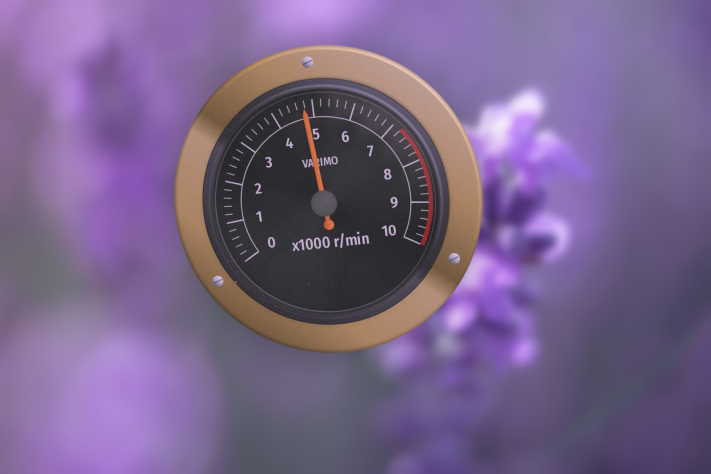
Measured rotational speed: 4800,rpm
